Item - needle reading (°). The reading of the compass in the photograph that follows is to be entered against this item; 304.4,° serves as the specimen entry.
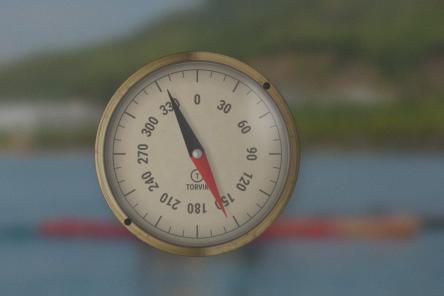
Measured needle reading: 155,°
